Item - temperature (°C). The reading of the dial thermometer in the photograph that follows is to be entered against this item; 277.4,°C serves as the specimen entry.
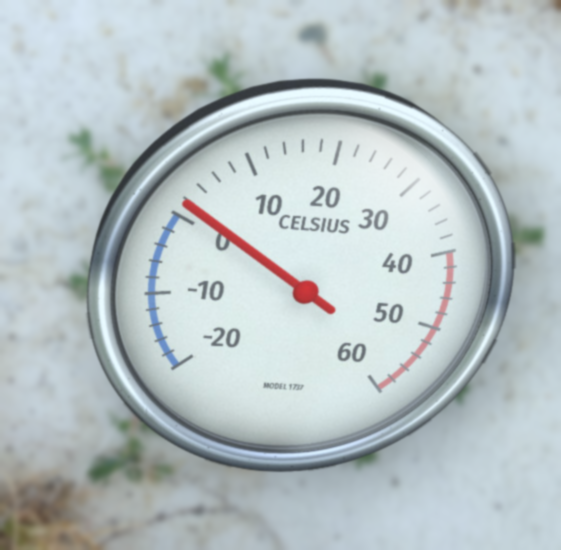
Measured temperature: 2,°C
